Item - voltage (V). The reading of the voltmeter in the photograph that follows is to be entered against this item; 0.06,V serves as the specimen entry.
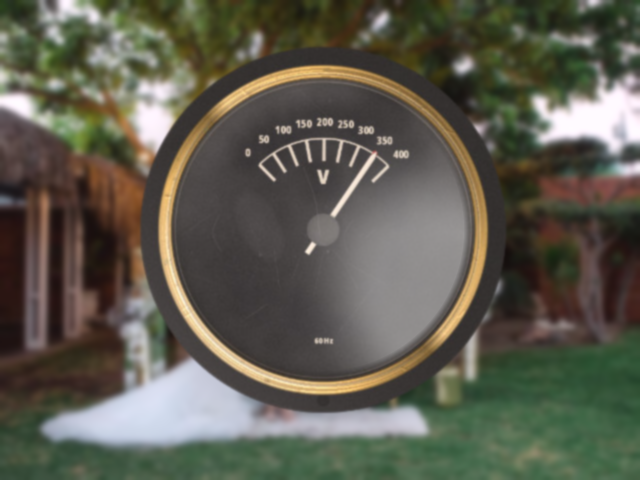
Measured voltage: 350,V
